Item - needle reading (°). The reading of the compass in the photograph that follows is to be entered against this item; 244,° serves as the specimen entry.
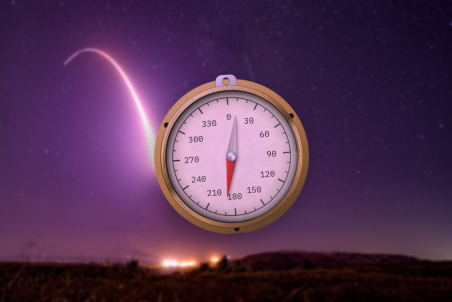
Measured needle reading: 190,°
